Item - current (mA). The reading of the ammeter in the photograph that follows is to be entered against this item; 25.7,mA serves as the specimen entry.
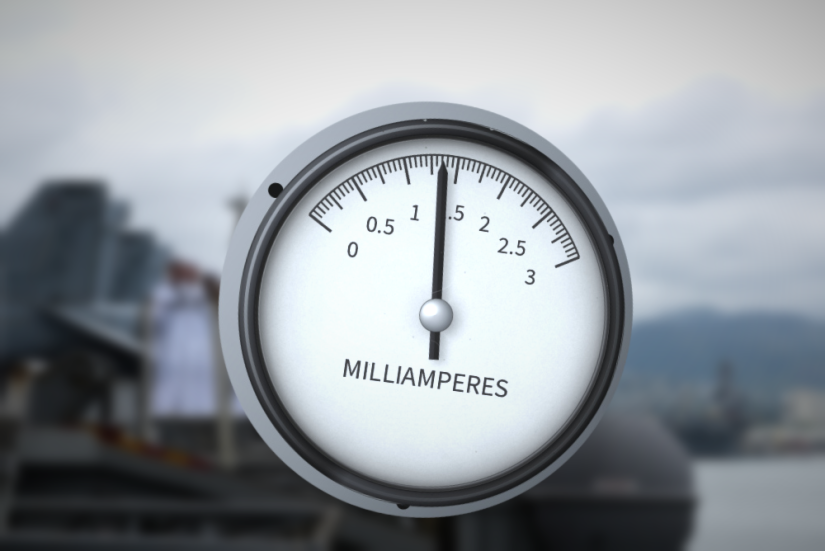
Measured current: 1.35,mA
